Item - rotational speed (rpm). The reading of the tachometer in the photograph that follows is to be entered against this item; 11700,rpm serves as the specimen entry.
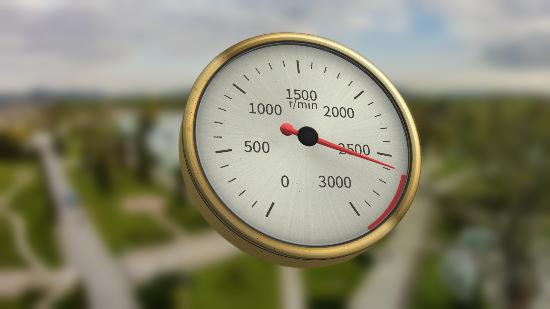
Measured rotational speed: 2600,rpm
